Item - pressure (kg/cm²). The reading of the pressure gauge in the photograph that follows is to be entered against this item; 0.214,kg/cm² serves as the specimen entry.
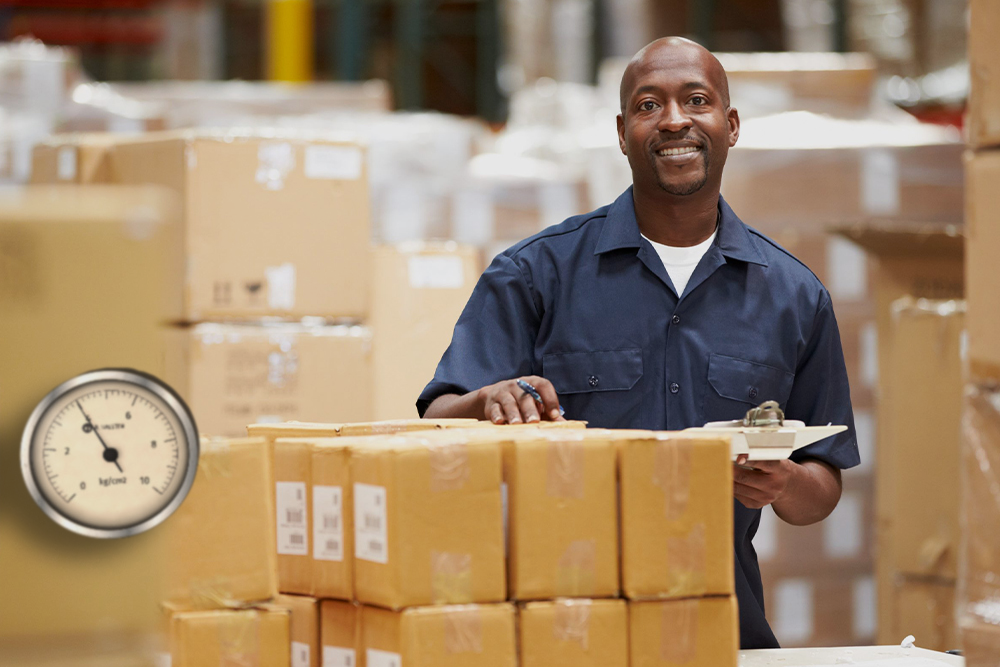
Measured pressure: 4,kg/cm²
